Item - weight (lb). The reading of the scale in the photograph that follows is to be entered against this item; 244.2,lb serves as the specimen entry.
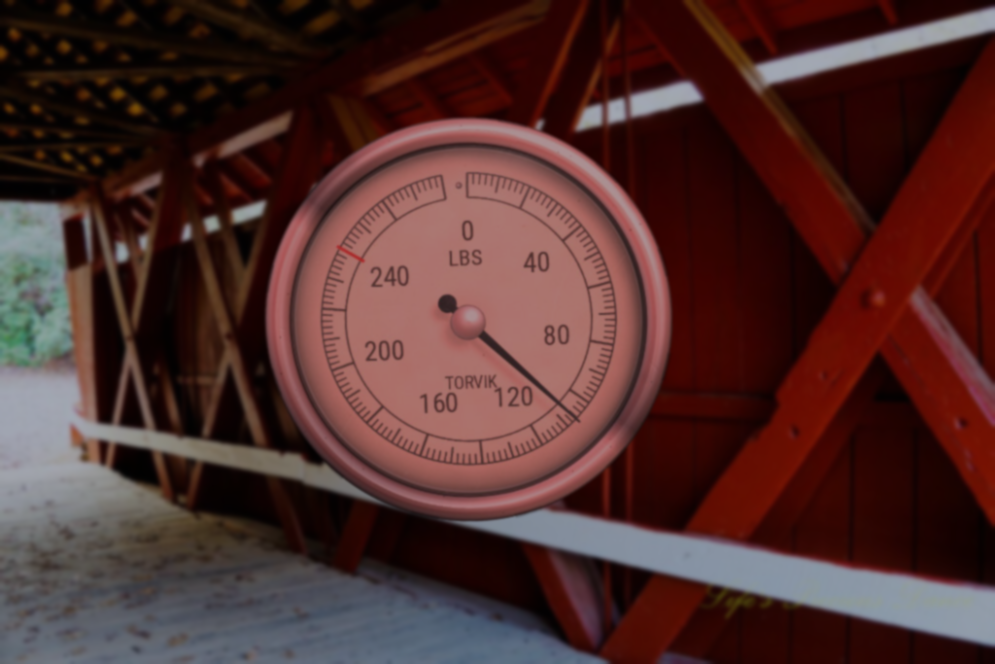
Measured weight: 106,lb
